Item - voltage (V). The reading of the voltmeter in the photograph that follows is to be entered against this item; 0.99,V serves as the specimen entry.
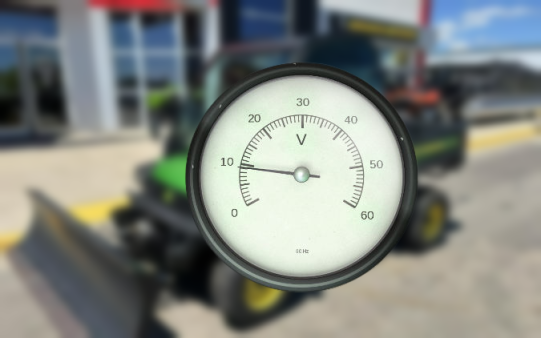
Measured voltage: 9,V
